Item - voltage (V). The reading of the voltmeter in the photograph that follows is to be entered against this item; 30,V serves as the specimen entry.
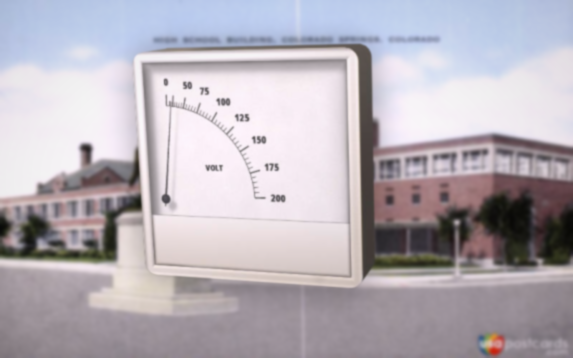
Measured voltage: 25,V
